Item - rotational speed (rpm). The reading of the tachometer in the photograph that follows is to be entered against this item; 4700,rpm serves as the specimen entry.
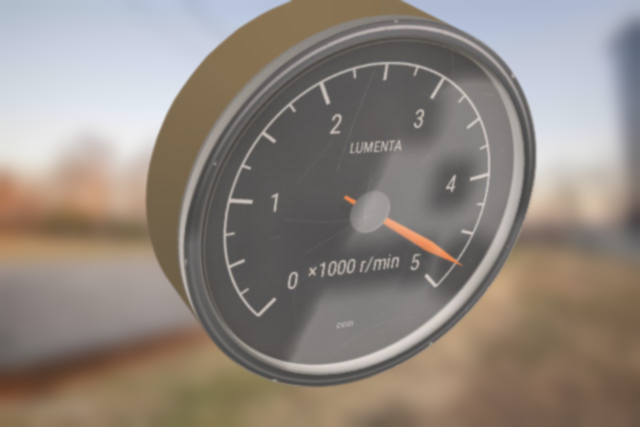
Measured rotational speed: 4750,rpm
